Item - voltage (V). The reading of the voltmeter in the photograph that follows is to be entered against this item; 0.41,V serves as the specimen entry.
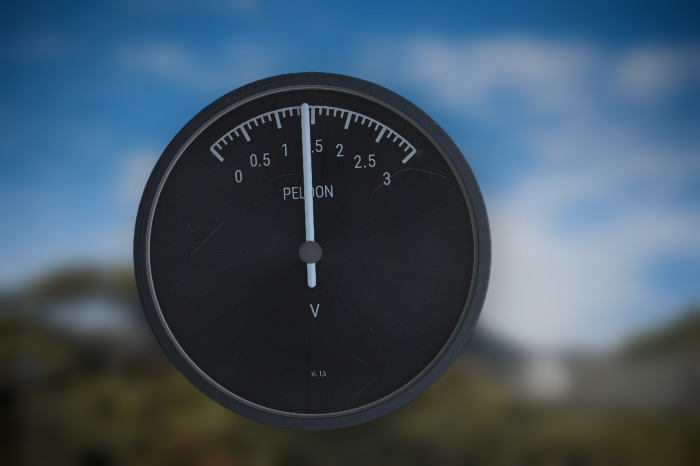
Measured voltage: 1.4,V
